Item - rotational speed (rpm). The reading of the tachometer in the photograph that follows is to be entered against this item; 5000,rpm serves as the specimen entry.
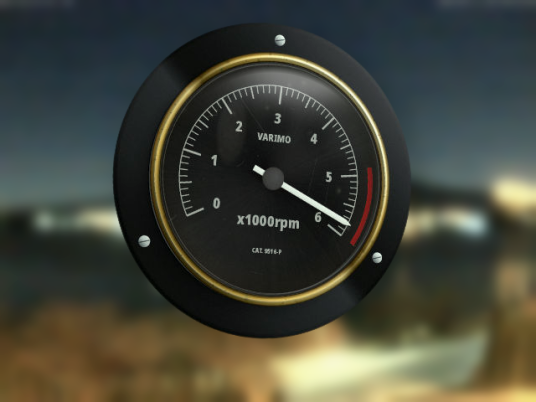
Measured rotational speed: 5800,rpm
